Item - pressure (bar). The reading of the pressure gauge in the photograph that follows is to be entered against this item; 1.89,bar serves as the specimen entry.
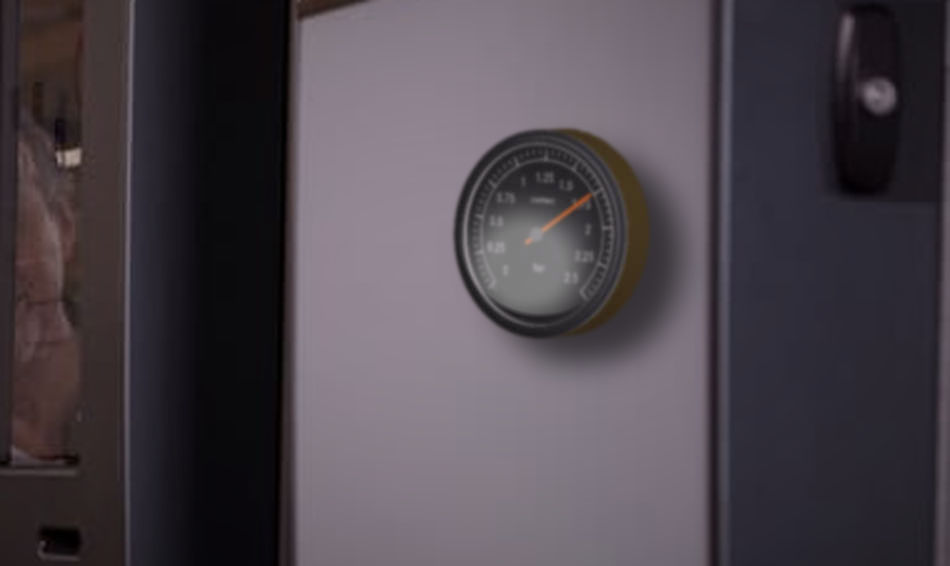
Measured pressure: 1.75,bar
